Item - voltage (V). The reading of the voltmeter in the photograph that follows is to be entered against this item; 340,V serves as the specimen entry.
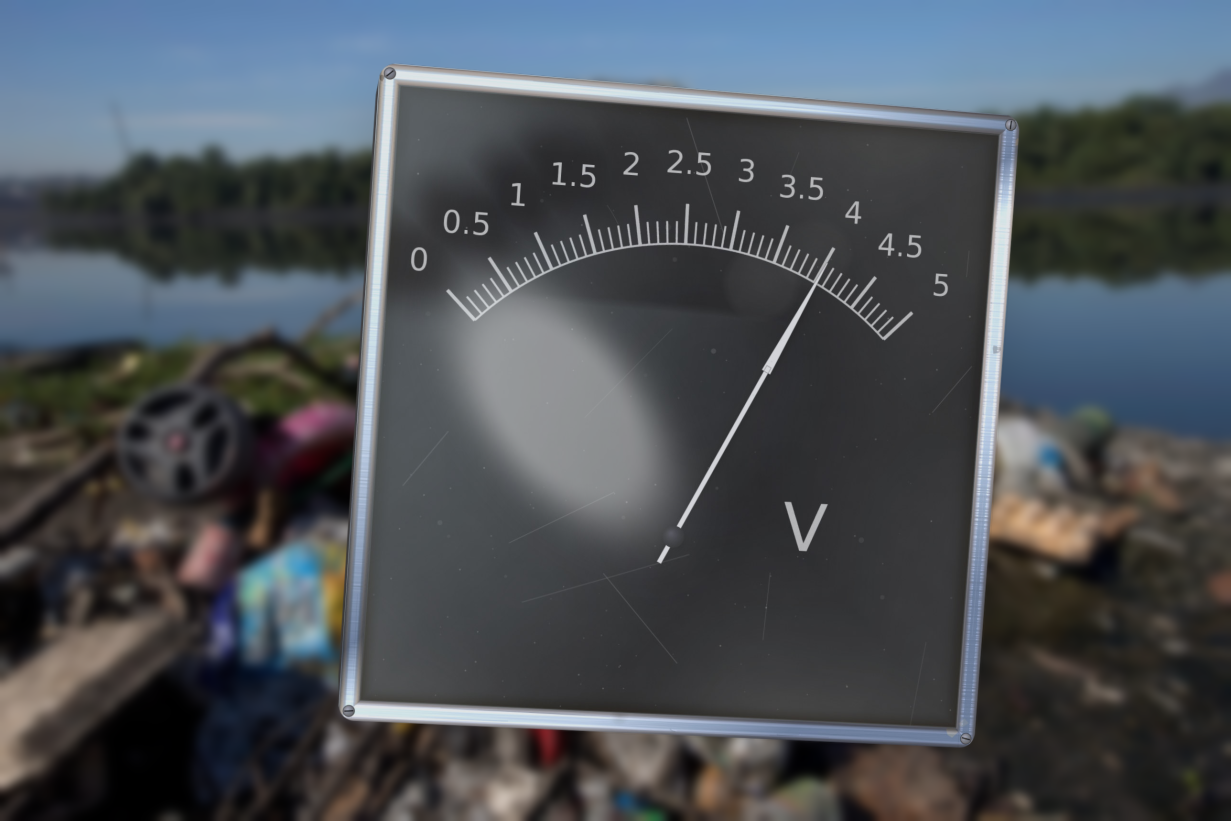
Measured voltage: 4,V
